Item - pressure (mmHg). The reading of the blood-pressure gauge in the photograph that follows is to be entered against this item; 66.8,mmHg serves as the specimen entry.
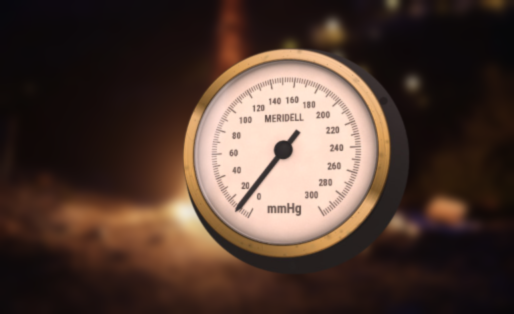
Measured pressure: 10,mmHg
